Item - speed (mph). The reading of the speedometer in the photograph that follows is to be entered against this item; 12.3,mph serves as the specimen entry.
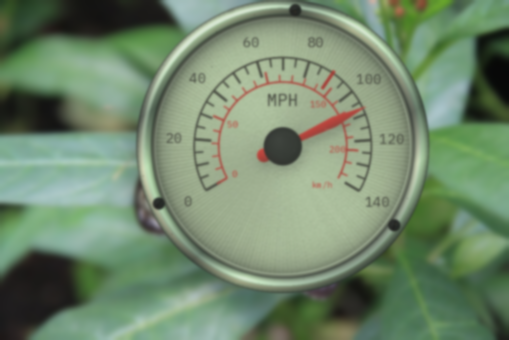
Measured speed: 107.5,mph
